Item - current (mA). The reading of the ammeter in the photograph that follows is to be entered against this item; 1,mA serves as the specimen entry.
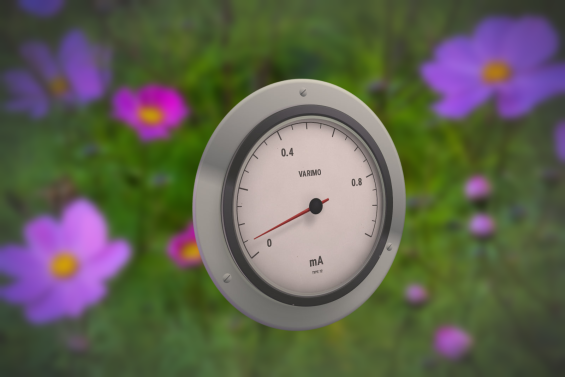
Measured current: 0.05,mA
